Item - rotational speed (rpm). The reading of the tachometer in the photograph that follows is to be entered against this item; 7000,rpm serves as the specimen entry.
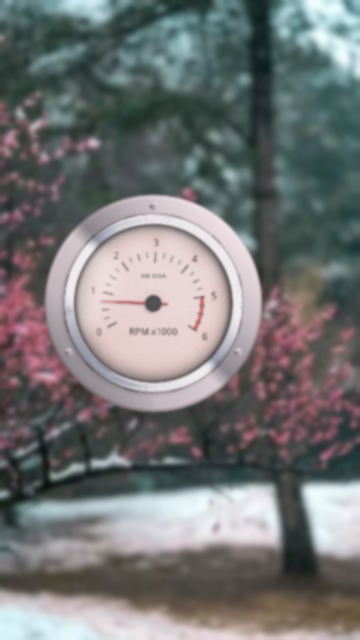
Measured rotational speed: 750,rpm
